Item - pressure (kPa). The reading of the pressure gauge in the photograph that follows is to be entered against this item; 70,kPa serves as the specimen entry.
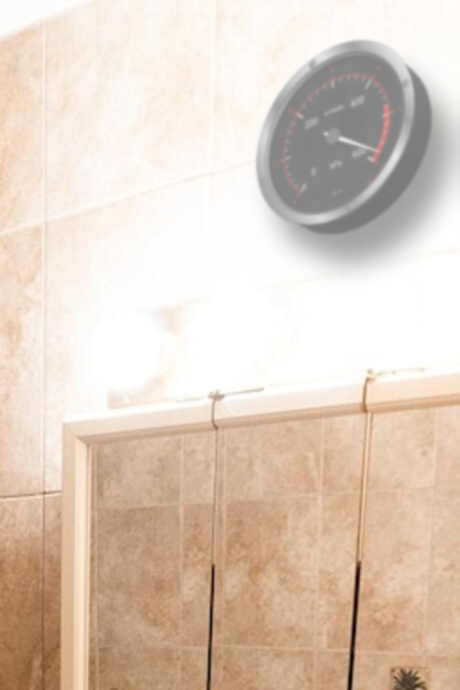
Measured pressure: 580,kPa
